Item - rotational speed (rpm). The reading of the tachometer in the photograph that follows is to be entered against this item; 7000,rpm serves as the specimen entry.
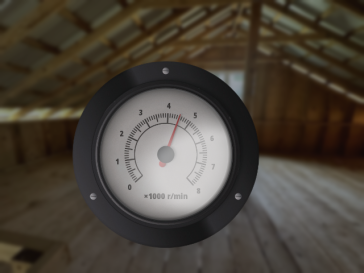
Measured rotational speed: 4500,rpm
